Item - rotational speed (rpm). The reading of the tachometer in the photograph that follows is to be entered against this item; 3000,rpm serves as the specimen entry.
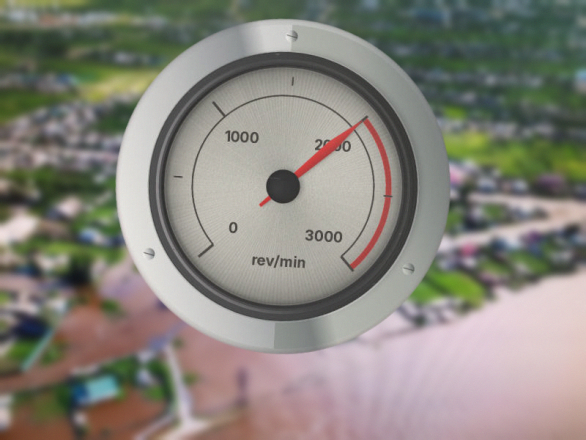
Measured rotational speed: 2000,rpm
